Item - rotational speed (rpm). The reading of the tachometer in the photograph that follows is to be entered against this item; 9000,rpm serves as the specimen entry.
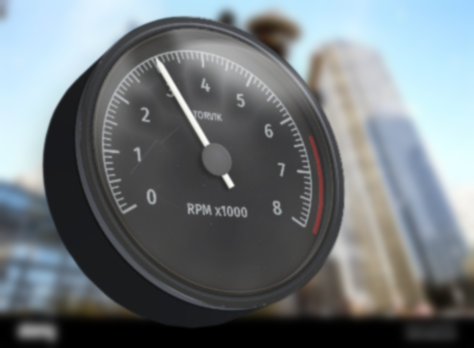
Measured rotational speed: 3000,rpm
